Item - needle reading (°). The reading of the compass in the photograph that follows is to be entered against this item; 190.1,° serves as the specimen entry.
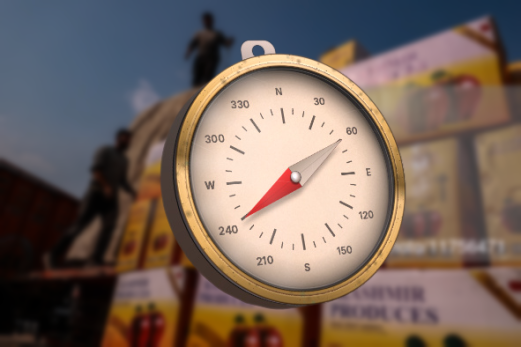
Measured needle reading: 240,°
